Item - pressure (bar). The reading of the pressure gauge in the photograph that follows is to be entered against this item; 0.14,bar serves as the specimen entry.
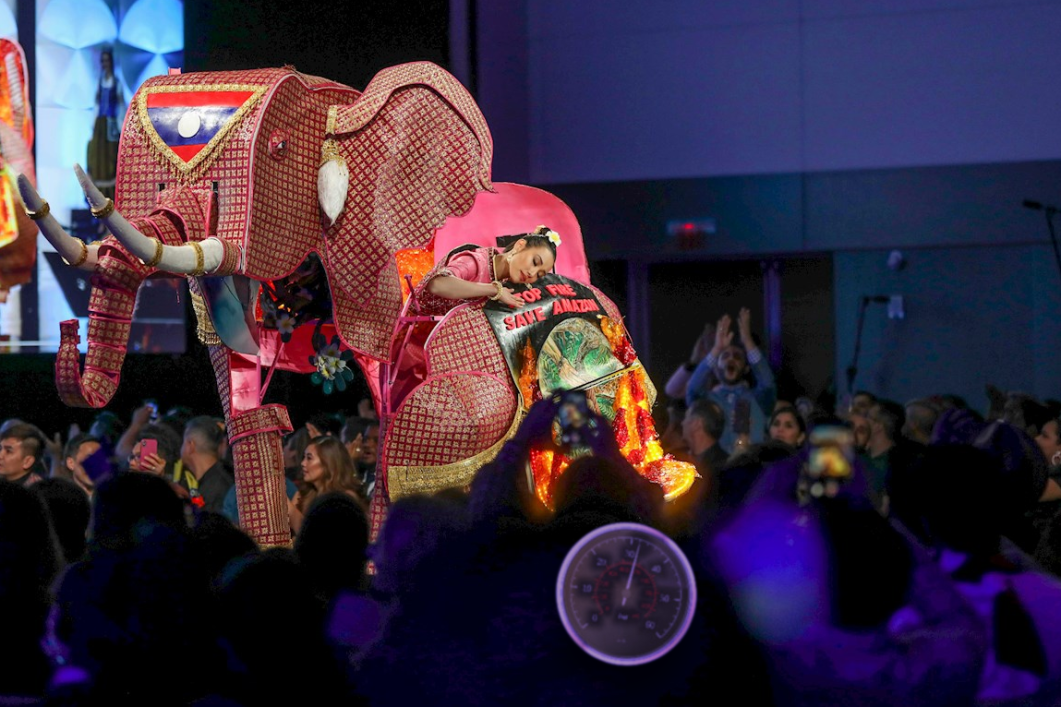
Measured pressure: 32,bar
